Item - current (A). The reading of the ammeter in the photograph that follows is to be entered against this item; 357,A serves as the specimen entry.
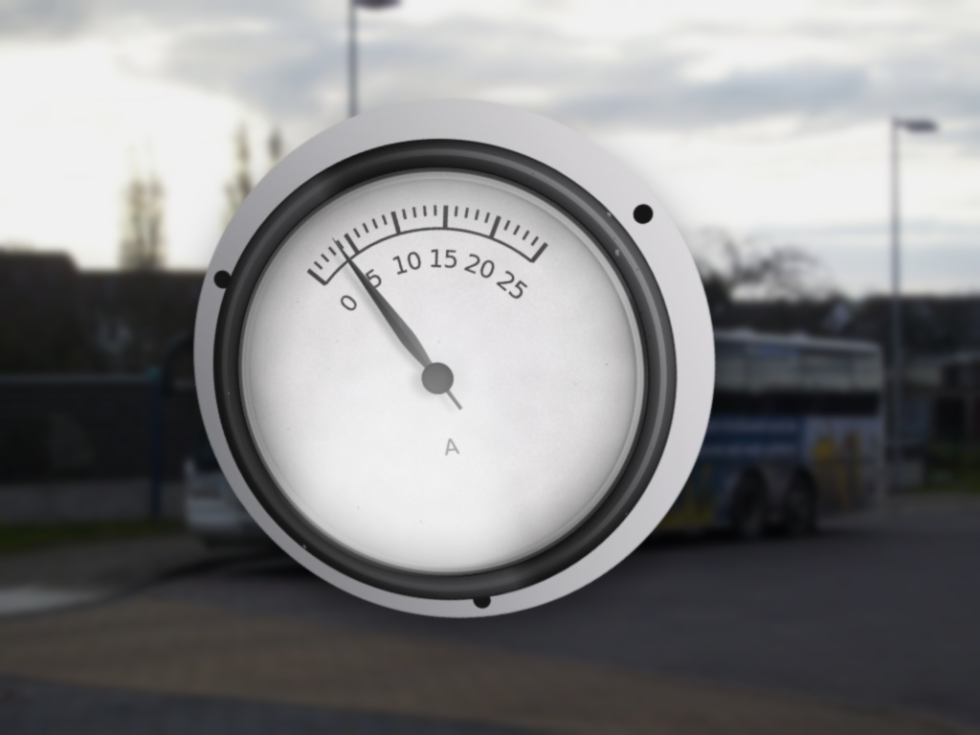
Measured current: 4,A
